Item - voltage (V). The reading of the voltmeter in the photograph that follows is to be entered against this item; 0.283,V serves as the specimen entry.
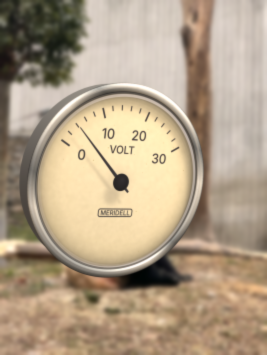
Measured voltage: 4,V
